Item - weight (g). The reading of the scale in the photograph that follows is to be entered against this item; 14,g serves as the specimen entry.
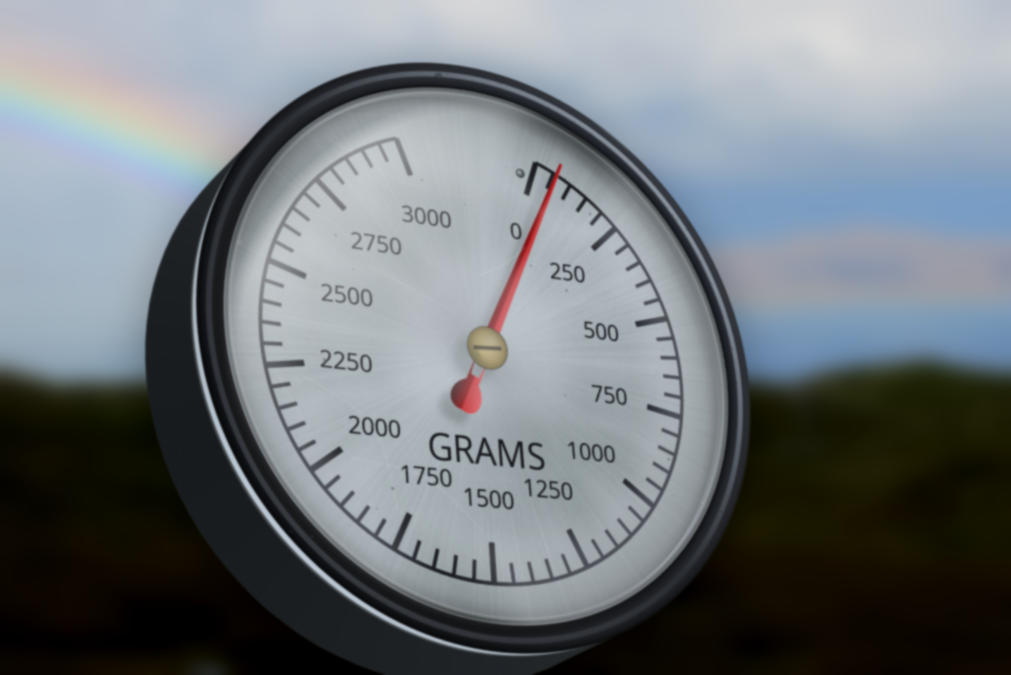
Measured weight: 50,g
